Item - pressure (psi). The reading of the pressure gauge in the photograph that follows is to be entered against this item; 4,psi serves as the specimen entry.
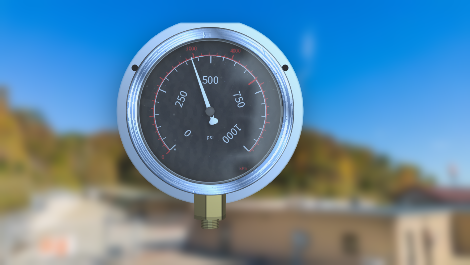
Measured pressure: 425,psi
